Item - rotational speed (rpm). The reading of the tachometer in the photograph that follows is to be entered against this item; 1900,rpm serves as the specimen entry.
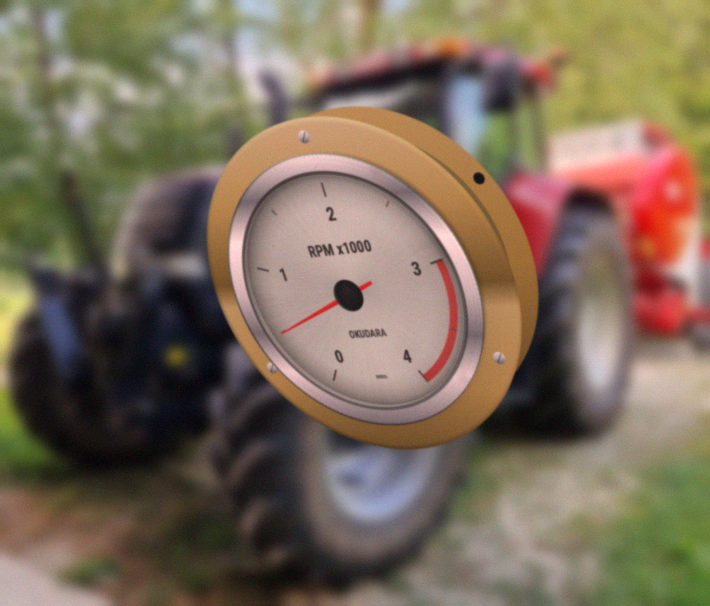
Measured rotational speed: 500,rpm
